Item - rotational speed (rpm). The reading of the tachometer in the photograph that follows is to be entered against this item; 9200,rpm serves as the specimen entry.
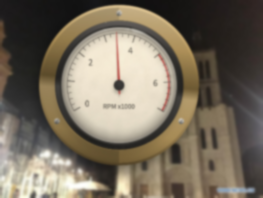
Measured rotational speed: 3400,rpm
